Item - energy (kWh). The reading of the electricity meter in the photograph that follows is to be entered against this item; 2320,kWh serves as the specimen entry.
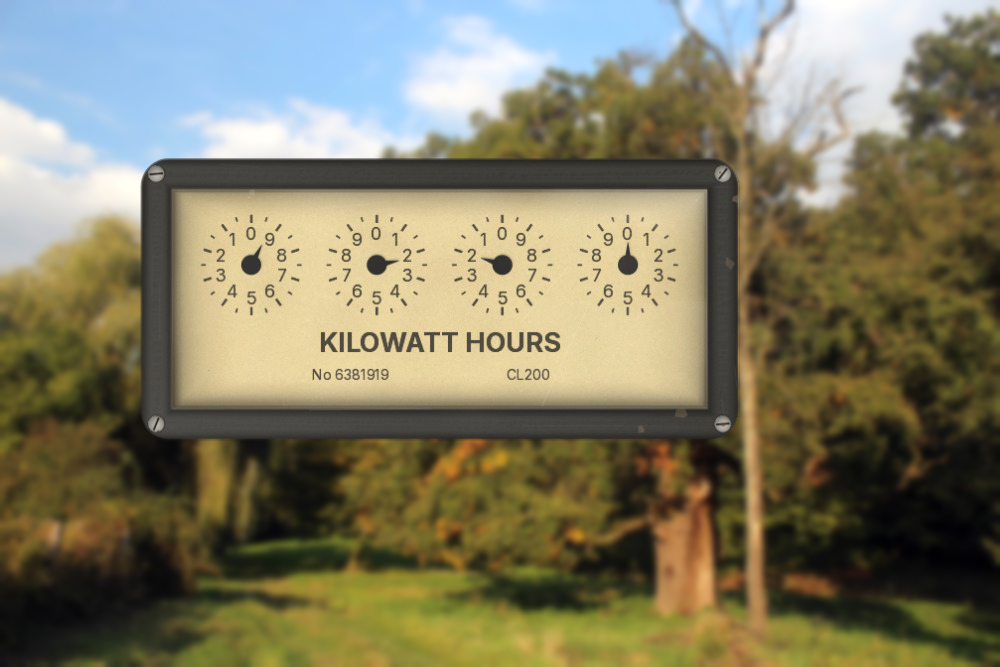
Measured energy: 9220,kWh
